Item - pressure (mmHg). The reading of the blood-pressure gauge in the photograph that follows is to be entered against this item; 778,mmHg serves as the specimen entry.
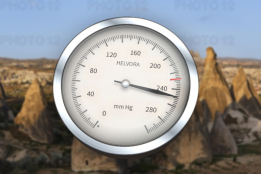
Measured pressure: 250,mmHg
